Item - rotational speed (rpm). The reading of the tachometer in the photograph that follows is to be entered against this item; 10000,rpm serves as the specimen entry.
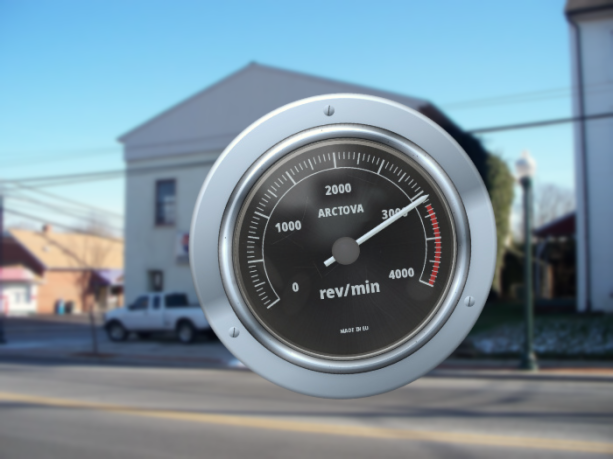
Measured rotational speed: 3050,rpm
